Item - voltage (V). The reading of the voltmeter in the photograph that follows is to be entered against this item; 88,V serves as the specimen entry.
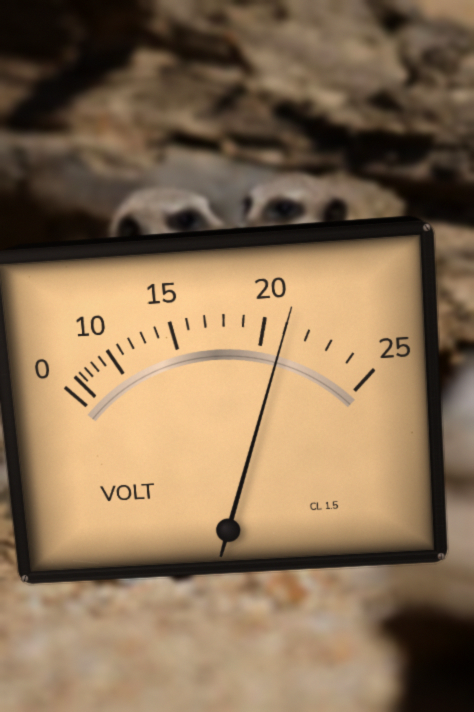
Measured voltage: 21,V
